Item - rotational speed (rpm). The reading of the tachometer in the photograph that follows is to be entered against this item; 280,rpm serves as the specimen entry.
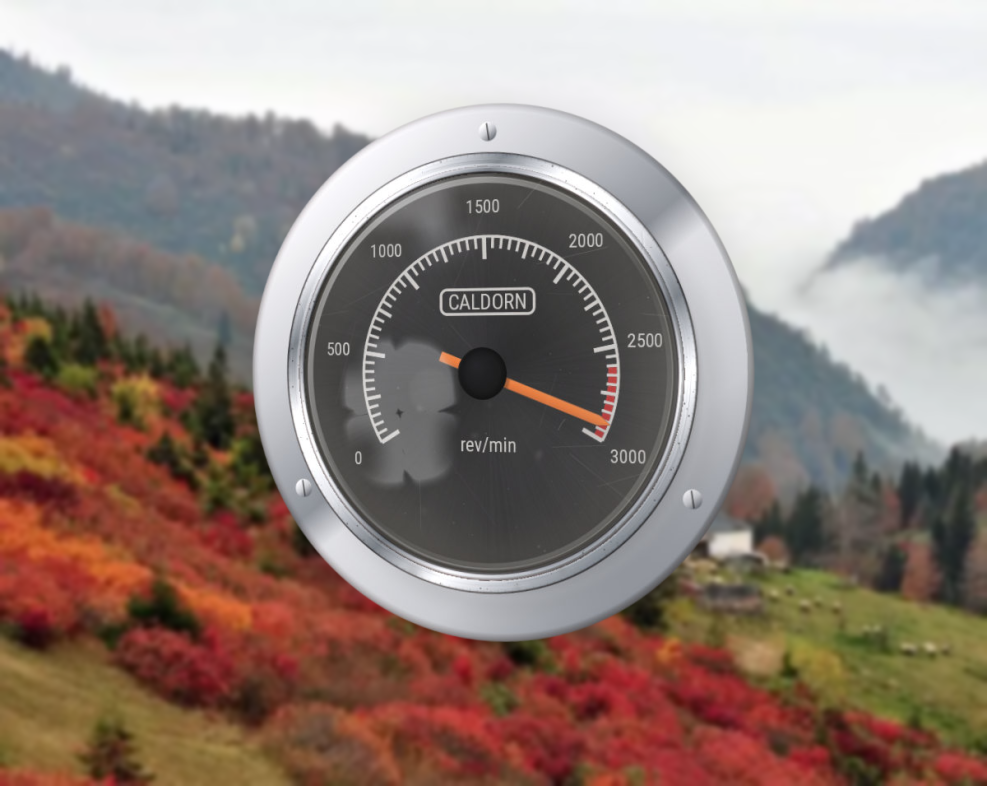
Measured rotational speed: 2900,rpm
